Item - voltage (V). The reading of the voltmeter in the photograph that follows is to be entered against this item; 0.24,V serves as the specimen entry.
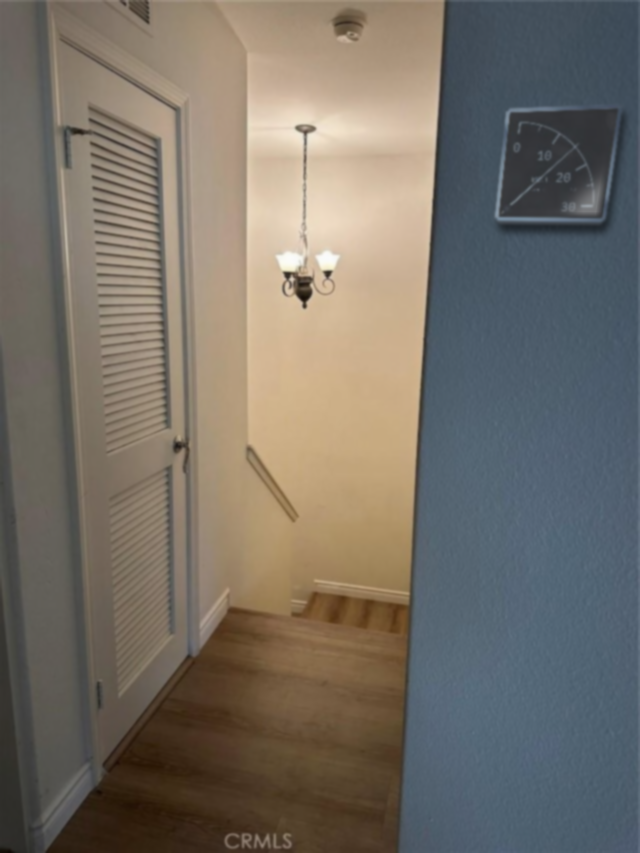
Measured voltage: 15,V
